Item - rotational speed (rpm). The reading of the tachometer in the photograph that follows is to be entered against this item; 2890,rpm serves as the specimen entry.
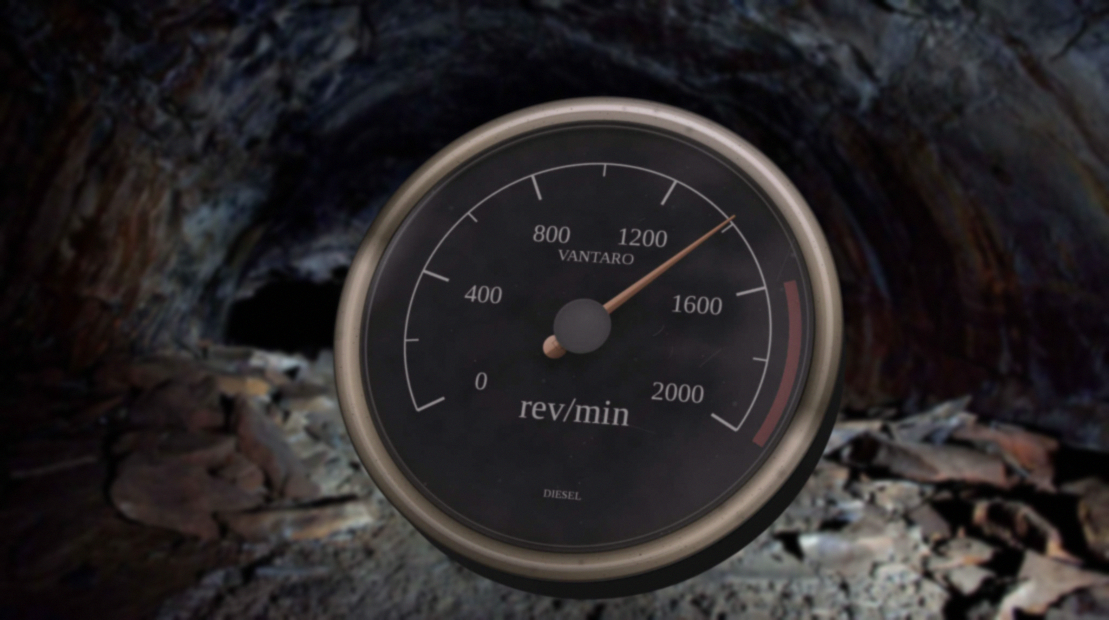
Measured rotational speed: 1400,rpm
